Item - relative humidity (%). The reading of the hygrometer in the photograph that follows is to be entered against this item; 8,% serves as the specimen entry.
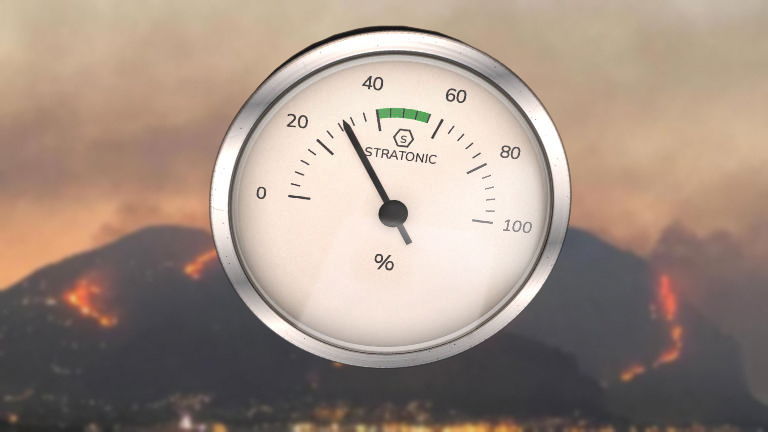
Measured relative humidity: 30,%
